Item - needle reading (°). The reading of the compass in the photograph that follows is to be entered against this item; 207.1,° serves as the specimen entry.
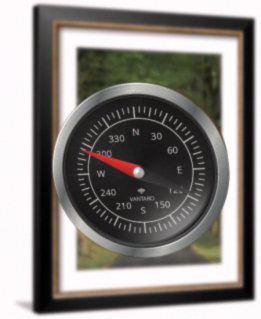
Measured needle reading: 295,°
